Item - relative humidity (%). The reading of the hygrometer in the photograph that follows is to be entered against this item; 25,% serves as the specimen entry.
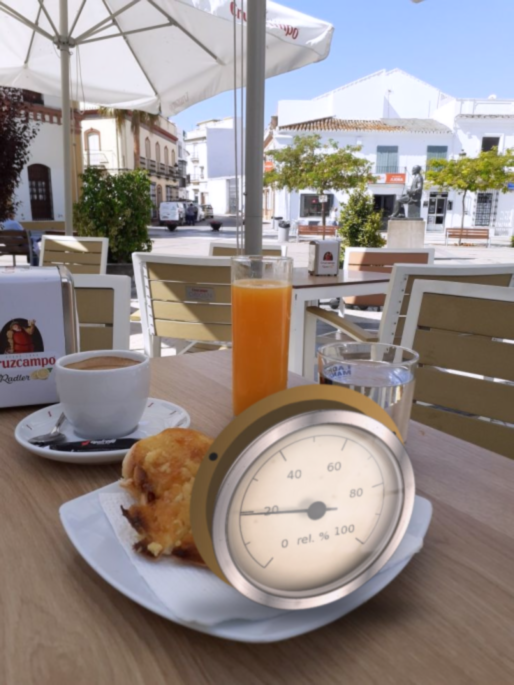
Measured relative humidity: 20,%
